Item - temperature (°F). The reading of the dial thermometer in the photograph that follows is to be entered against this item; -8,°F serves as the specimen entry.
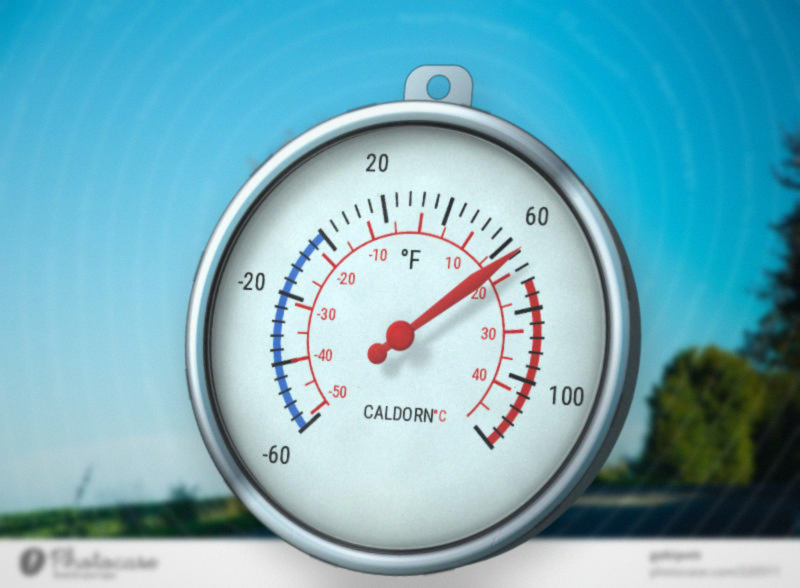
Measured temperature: 64,°F
